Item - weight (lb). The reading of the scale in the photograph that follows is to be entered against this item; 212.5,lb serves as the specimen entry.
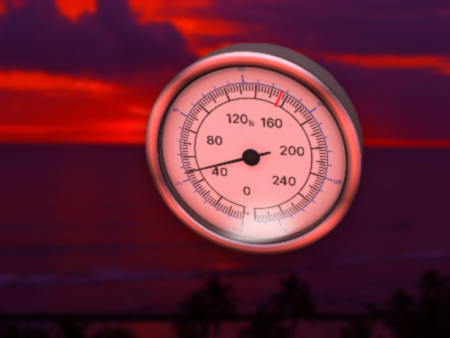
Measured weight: 50,lb
